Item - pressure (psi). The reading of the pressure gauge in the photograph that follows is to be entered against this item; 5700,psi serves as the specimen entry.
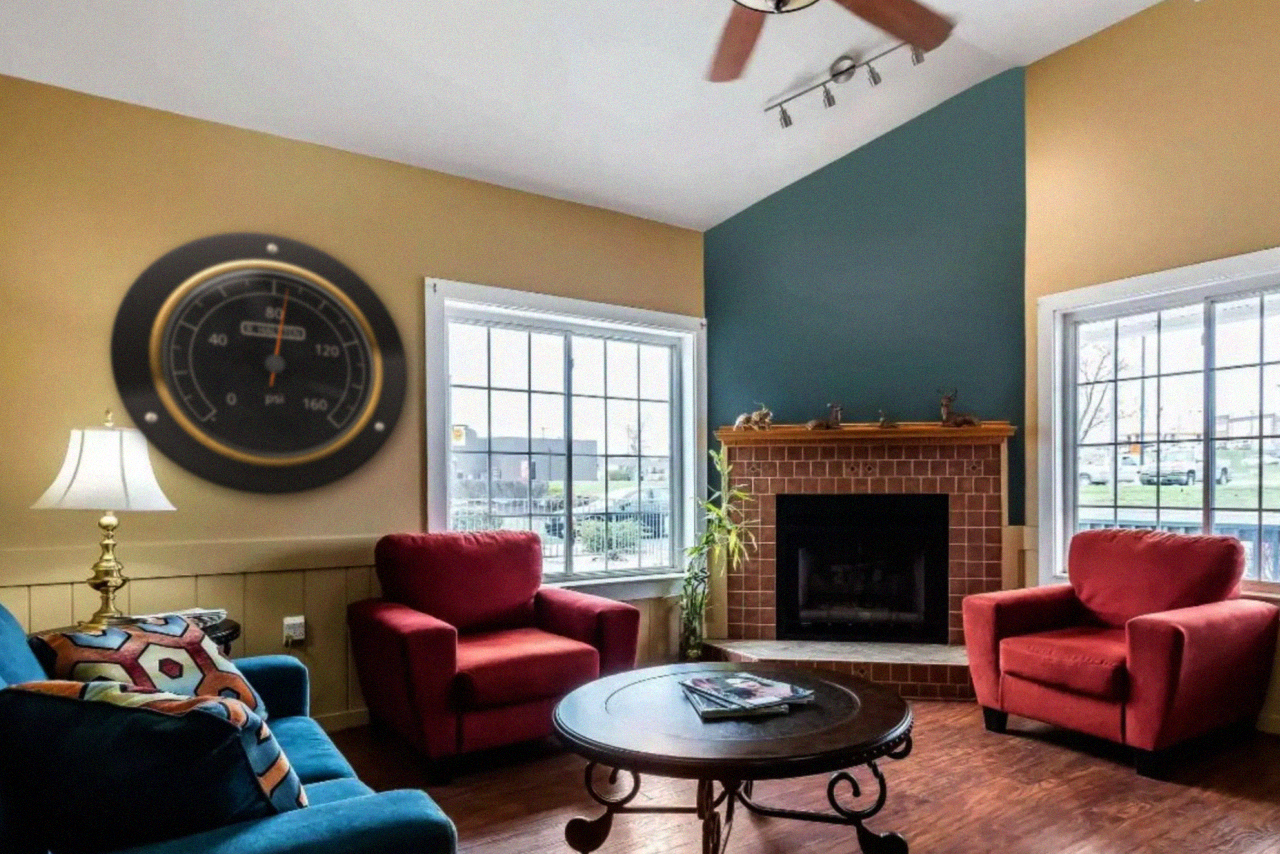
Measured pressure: 85,psi
